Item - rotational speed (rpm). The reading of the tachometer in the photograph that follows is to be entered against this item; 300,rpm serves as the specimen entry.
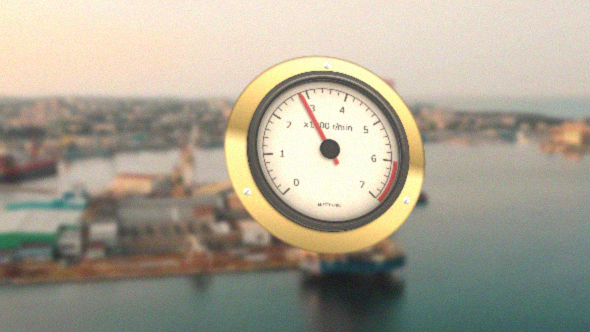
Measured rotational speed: 2800,rpm
